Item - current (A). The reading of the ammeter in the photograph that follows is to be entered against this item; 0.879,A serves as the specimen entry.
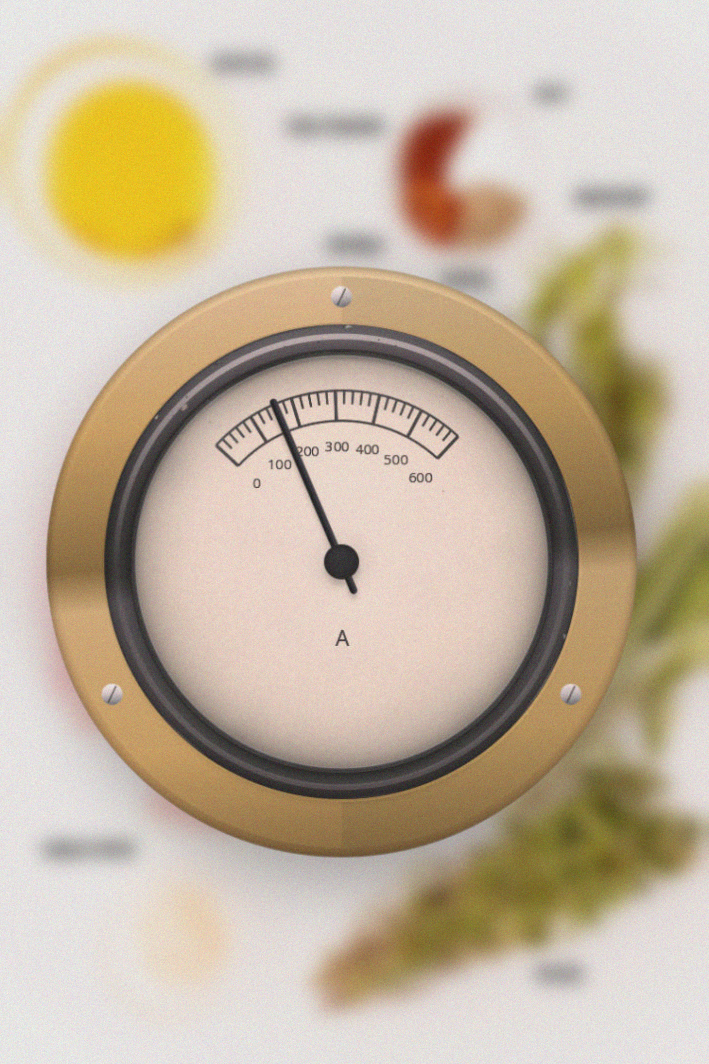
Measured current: 160,A
